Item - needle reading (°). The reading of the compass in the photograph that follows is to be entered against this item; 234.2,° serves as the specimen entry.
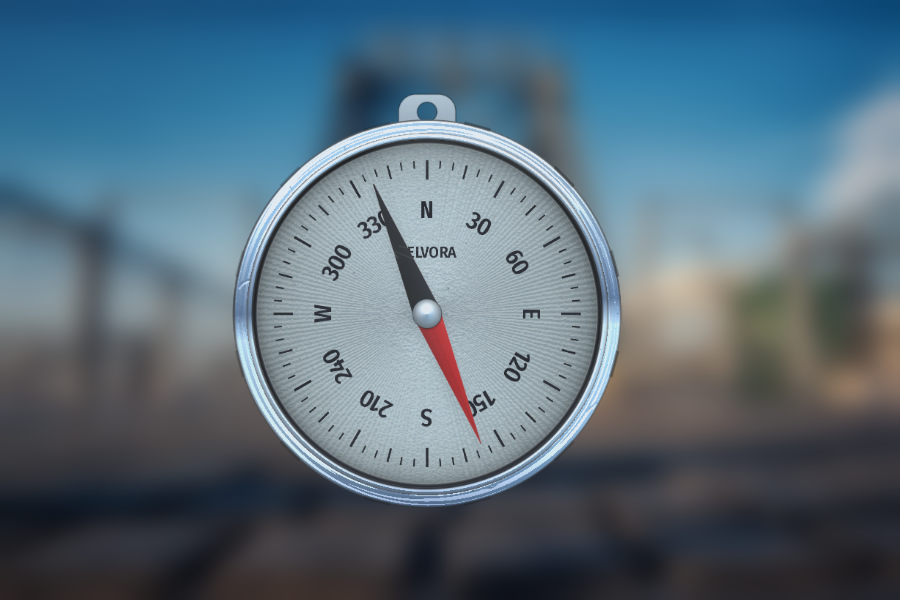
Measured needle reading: 157.5,°
